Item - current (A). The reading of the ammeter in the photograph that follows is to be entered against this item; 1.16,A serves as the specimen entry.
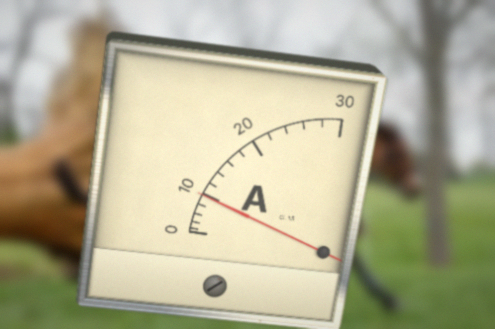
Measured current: 10,A
